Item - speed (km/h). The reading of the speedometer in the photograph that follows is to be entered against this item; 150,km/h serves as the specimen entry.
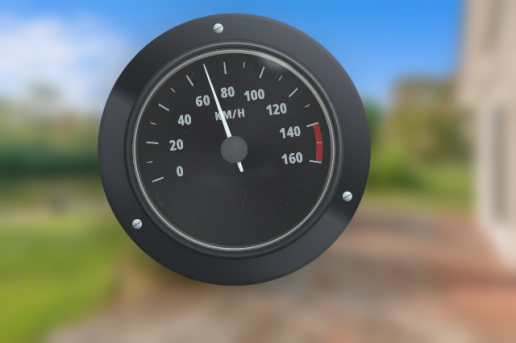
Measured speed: 70,km/h
